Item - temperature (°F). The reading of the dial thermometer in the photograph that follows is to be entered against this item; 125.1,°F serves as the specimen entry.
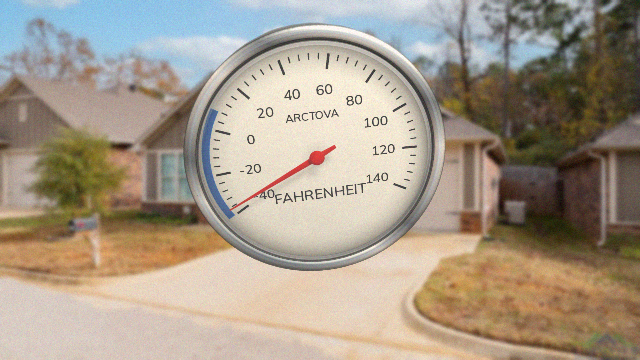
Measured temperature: -36,°F
